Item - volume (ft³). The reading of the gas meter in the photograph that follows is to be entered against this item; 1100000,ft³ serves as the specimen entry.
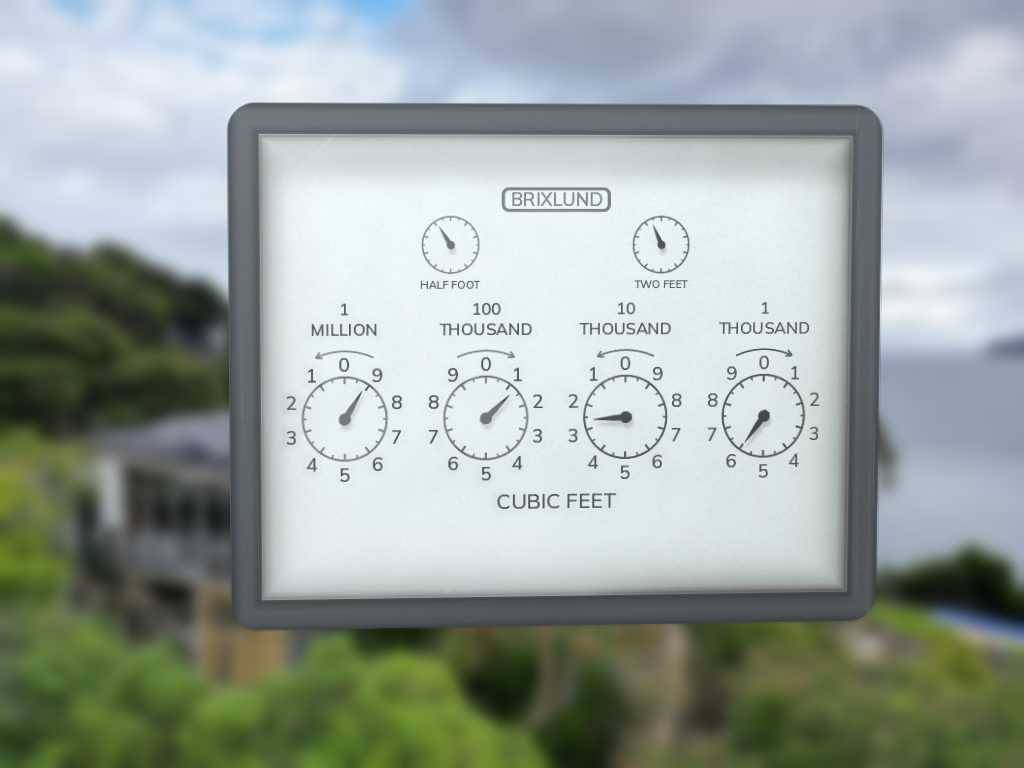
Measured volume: 912600,ft³
